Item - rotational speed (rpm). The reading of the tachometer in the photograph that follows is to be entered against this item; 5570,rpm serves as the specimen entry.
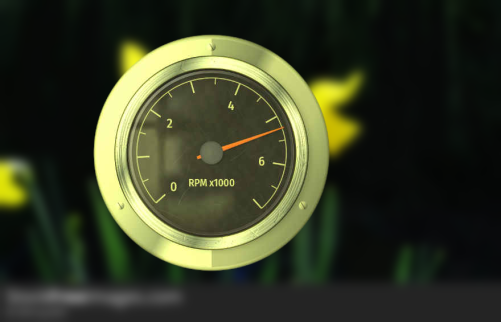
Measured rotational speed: 5250,rpm
